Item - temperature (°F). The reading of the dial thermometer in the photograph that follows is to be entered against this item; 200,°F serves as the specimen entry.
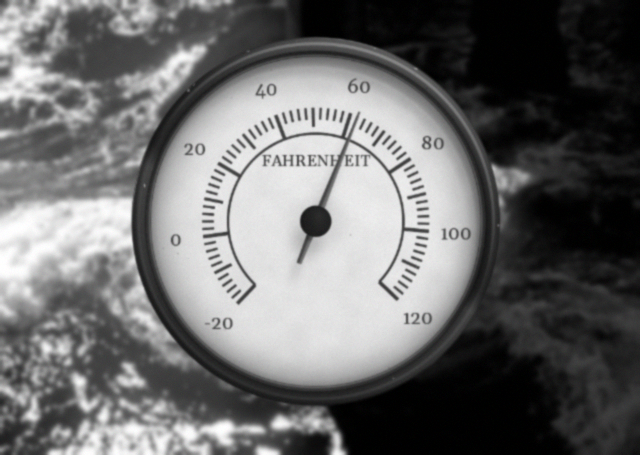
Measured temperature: 62,°F
